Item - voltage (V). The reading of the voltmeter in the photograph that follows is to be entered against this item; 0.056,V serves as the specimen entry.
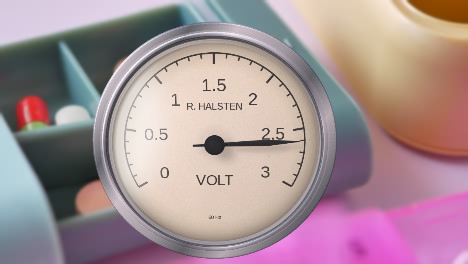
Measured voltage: 2.6,V
